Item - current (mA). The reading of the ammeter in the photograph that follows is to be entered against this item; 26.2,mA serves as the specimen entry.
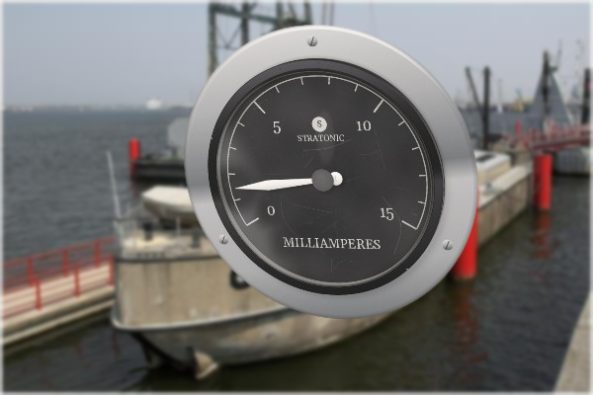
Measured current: 1.5,mA
